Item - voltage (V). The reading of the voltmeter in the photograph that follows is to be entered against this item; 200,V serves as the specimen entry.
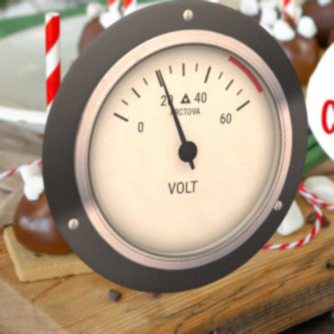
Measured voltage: 20,V
